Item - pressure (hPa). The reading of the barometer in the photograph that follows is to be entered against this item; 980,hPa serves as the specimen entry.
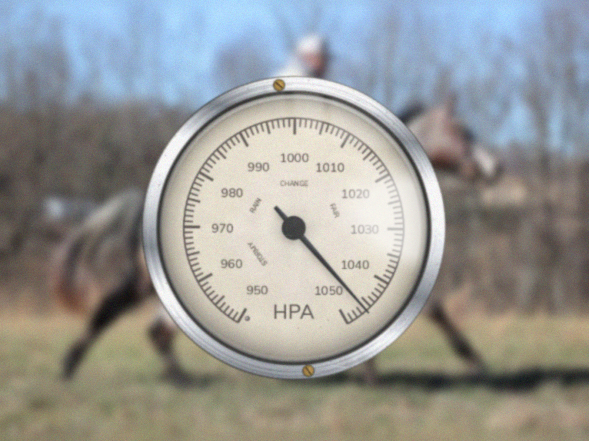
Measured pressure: 1046,hPa
